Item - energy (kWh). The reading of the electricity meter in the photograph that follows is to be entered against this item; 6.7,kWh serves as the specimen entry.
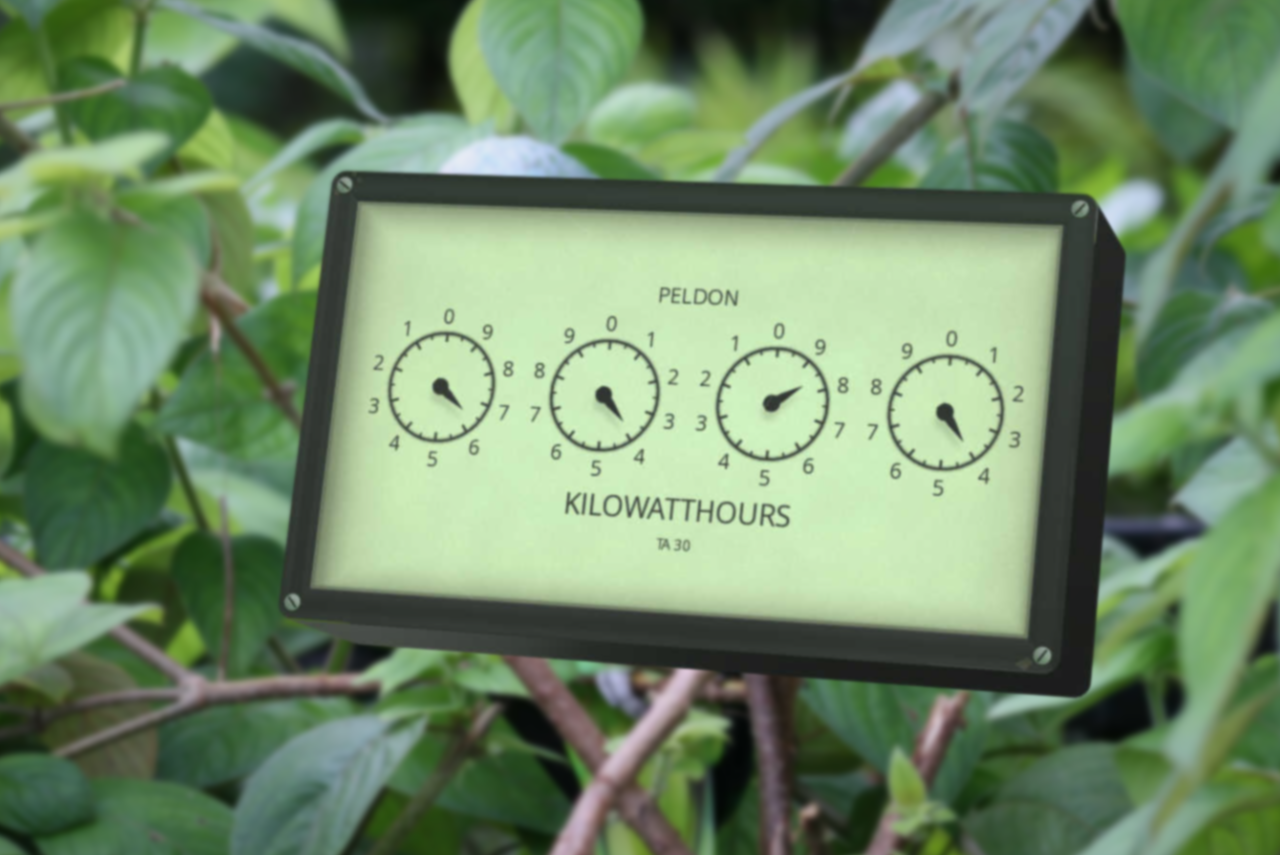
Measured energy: 6384,kWh
